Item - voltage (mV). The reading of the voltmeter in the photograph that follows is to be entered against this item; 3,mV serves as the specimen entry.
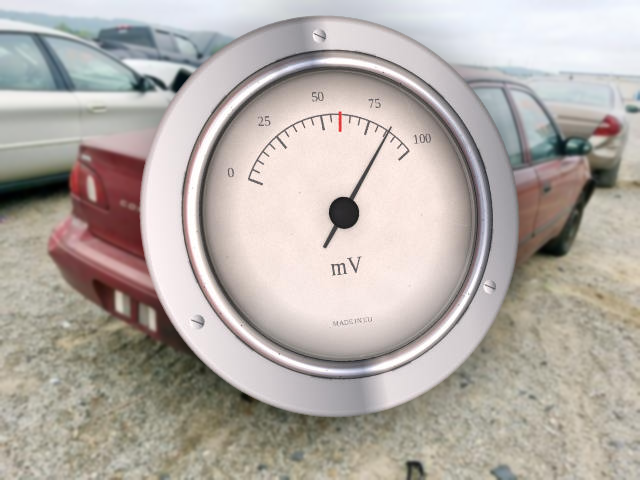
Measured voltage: 85,mV
